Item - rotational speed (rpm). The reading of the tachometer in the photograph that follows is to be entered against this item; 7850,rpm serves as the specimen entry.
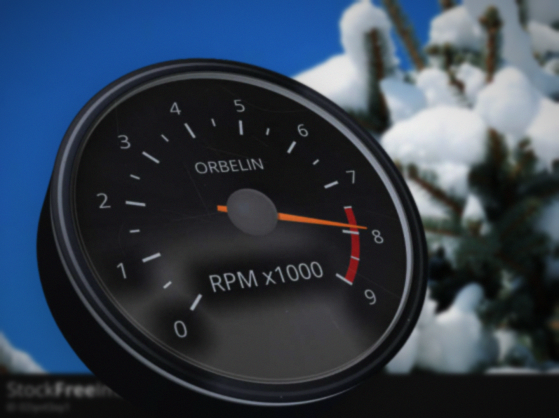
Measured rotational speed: 8000,rpm
